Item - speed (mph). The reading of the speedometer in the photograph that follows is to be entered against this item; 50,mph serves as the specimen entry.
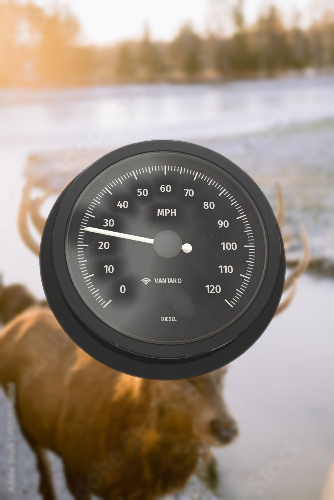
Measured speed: 25,mph
